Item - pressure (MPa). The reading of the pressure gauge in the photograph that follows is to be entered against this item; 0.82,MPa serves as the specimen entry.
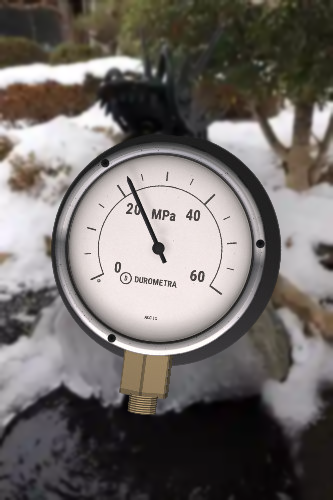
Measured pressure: 22.5,MPa
